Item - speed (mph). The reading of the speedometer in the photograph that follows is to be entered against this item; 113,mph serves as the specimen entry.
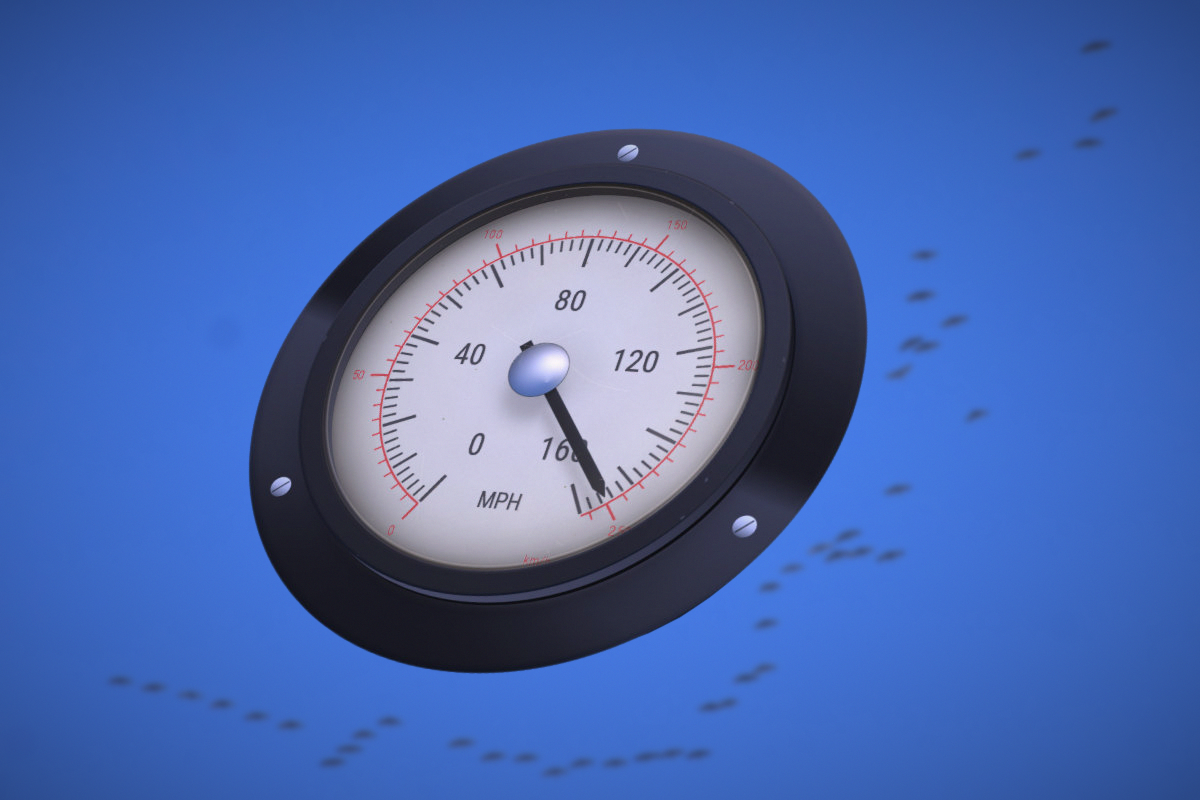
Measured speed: 155,mph
